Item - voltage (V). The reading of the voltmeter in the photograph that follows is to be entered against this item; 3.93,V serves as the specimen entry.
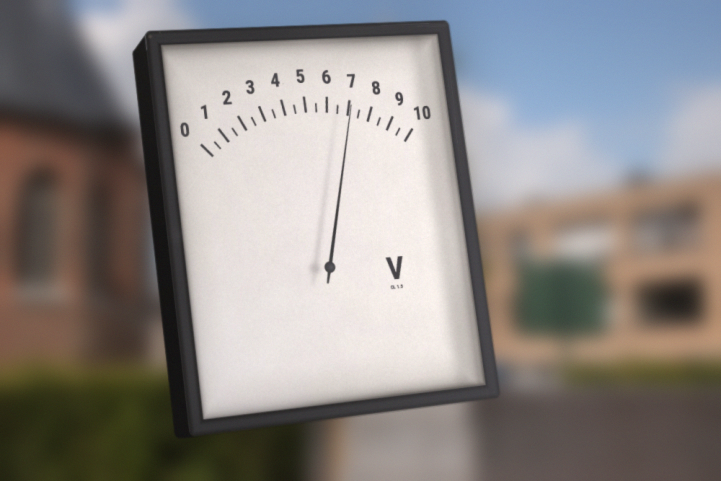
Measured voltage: 7,V
